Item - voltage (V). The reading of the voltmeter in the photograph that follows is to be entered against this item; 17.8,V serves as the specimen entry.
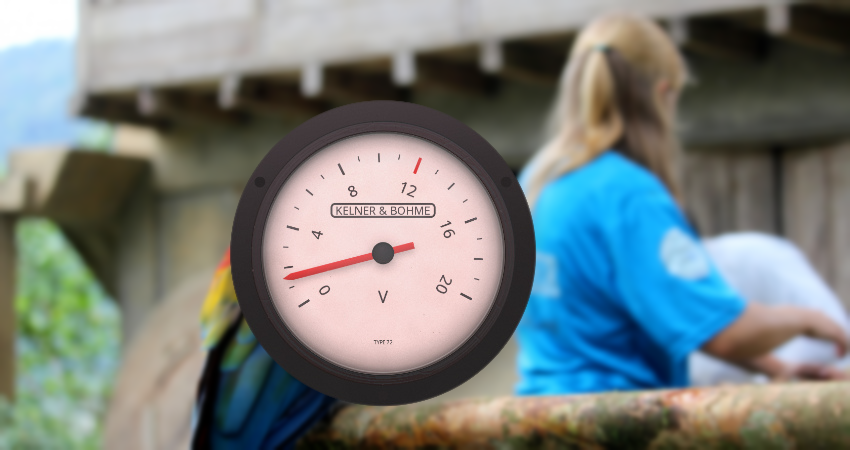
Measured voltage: 1.5,V
